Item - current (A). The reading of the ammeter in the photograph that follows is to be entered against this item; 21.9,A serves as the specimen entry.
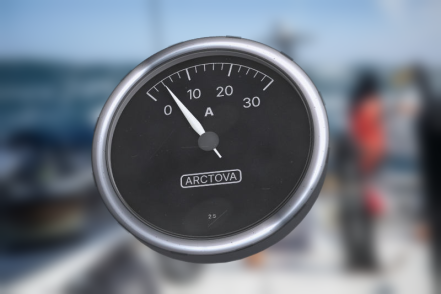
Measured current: 4,A
